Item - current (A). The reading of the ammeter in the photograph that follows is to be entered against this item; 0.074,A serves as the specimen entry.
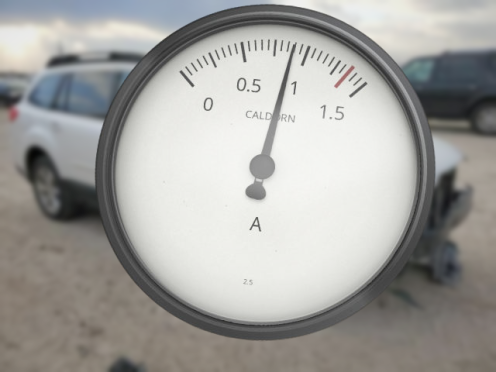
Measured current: 0.9,A
